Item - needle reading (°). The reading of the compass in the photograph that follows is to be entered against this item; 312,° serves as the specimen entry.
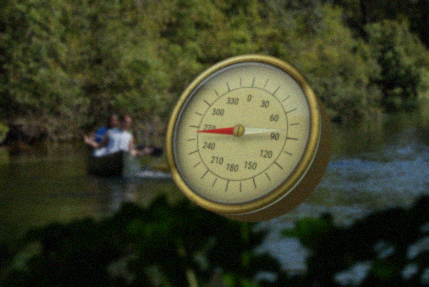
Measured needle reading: 262.5,°
